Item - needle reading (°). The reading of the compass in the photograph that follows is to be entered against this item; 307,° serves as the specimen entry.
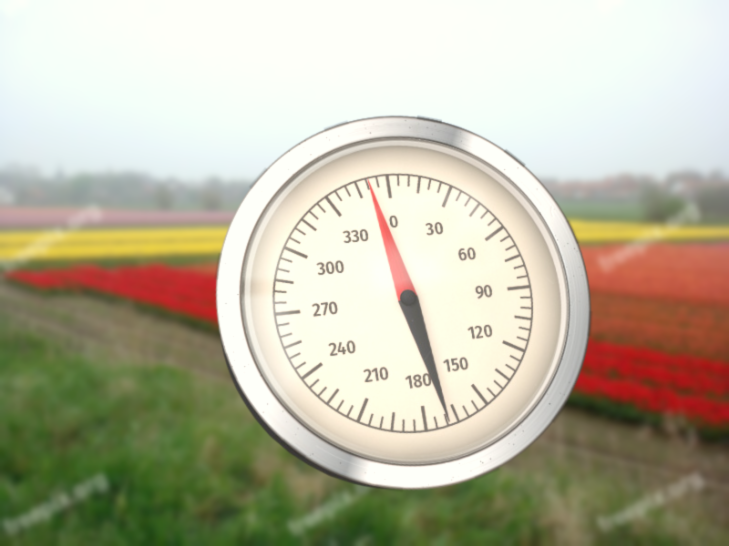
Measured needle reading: 350,°
